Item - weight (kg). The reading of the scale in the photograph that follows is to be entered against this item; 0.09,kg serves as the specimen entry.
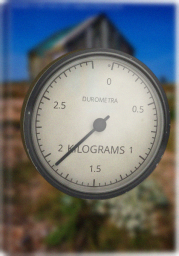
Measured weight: 1.9,kg
